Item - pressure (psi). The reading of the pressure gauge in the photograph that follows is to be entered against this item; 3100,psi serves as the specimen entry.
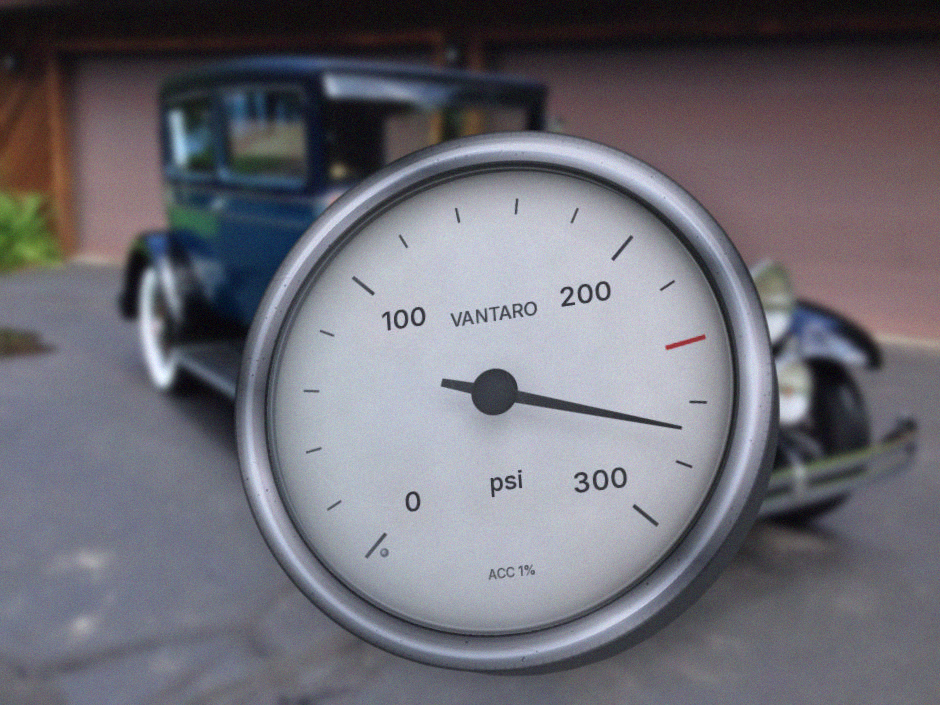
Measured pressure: 270,psi
